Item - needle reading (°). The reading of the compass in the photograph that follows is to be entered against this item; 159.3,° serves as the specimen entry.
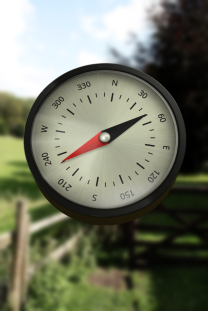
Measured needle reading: 230,°
